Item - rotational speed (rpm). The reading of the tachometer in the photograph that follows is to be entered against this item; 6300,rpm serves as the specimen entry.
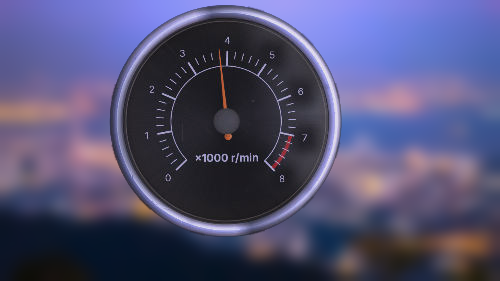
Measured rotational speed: 3800,rpm
